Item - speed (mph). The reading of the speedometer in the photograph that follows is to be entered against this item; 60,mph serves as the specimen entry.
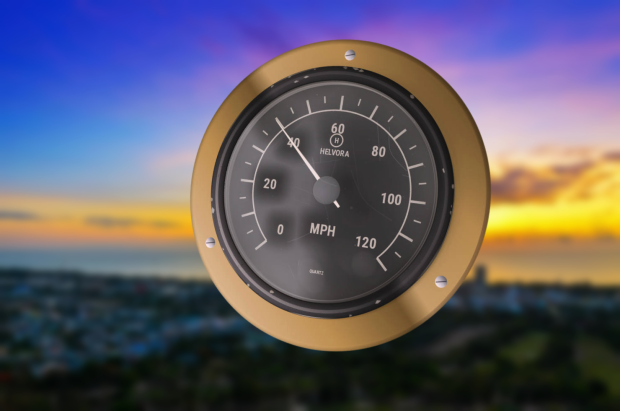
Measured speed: 40,mph
